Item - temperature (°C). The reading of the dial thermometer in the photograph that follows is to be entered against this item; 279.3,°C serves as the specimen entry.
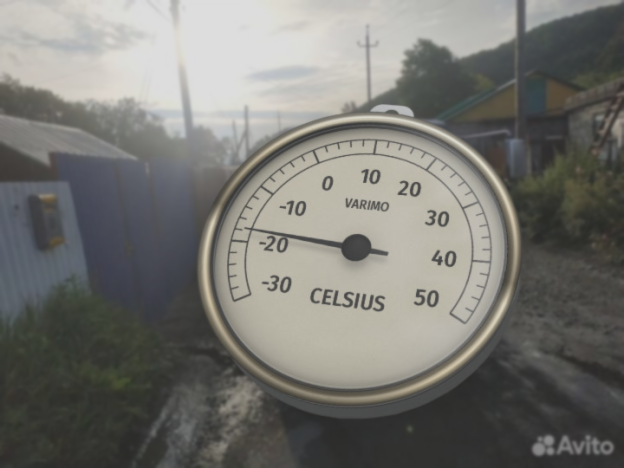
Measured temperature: -18,°C
